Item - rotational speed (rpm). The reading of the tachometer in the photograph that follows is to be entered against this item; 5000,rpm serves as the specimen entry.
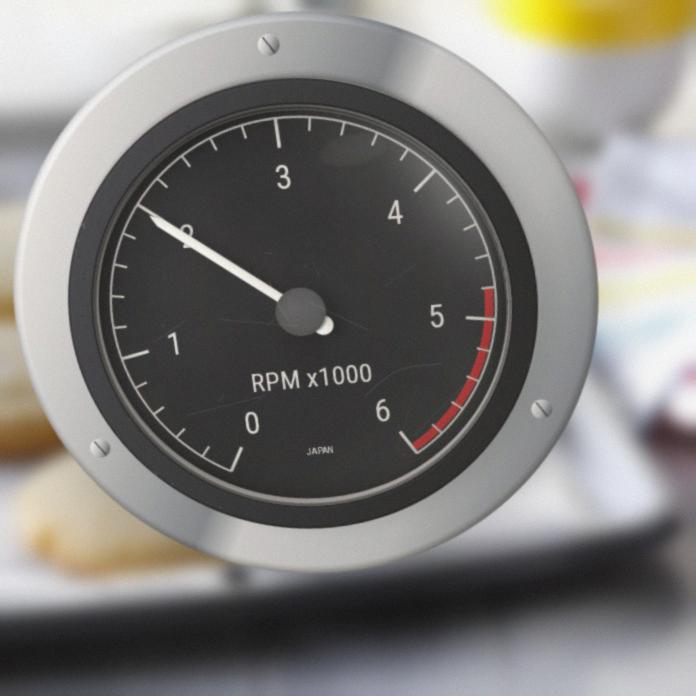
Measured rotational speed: 2000,rpm
